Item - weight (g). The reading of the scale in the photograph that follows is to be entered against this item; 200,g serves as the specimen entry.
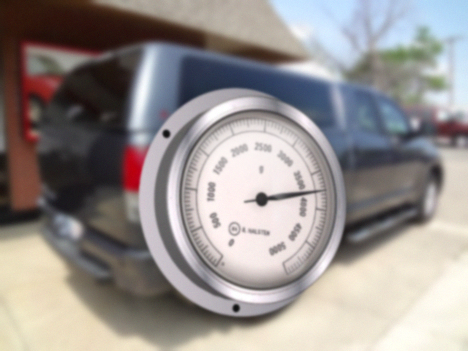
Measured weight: 3750,g
